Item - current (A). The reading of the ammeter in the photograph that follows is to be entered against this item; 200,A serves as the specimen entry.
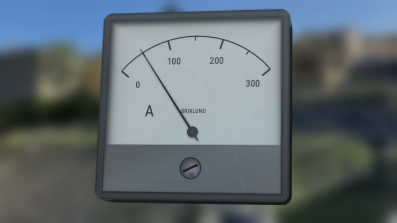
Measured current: 50,A
